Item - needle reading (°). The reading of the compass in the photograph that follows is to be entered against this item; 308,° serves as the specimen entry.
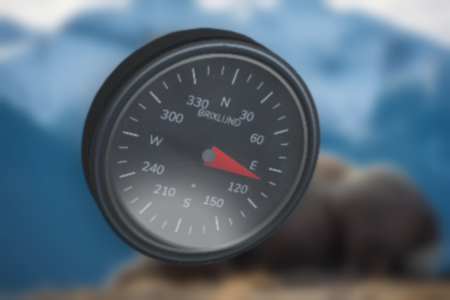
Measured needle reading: 100,°
